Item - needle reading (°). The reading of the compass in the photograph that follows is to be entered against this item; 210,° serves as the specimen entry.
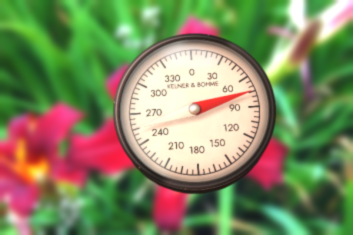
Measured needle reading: 75,°
